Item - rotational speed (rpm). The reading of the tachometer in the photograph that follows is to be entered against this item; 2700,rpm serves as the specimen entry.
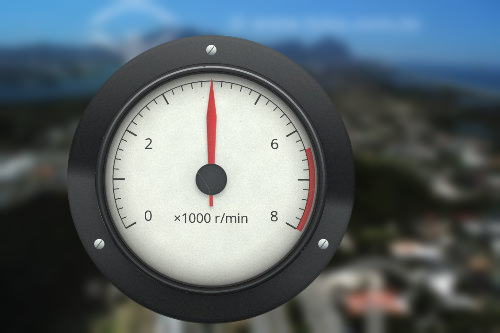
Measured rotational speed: 4000,rpm
